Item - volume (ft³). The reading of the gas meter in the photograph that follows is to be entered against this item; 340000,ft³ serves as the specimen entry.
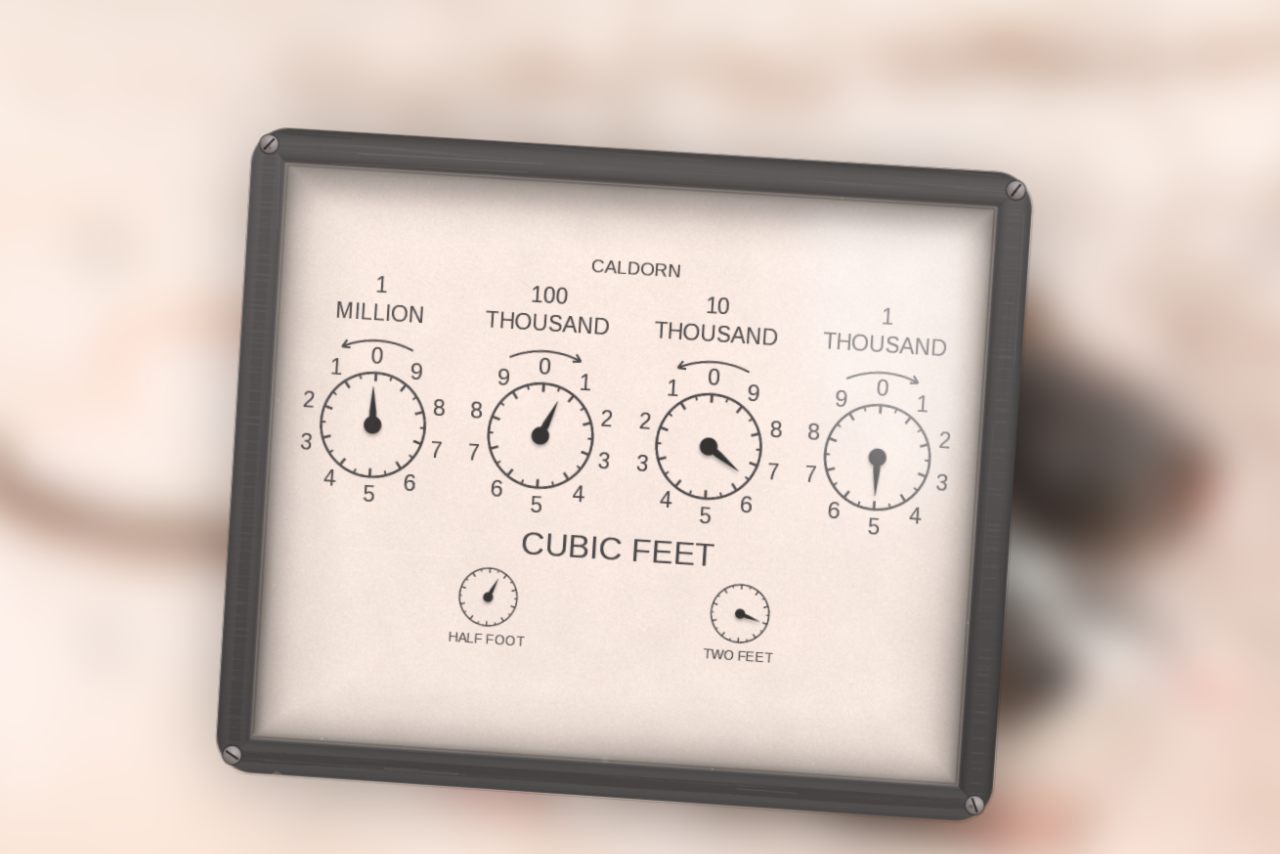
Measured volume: 6500,ft³
